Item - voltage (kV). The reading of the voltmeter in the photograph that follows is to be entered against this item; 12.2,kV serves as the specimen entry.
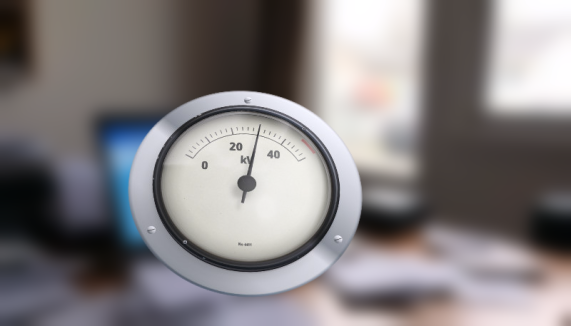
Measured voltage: 30,kV
